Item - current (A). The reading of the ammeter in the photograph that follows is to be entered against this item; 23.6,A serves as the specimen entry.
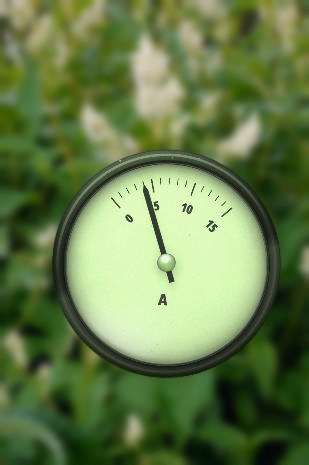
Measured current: 4,A
